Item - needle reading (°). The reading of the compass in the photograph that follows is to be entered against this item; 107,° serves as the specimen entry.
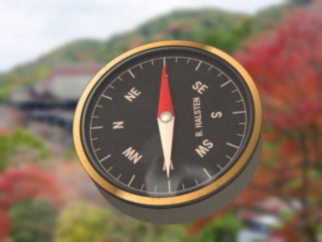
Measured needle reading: 90,°
